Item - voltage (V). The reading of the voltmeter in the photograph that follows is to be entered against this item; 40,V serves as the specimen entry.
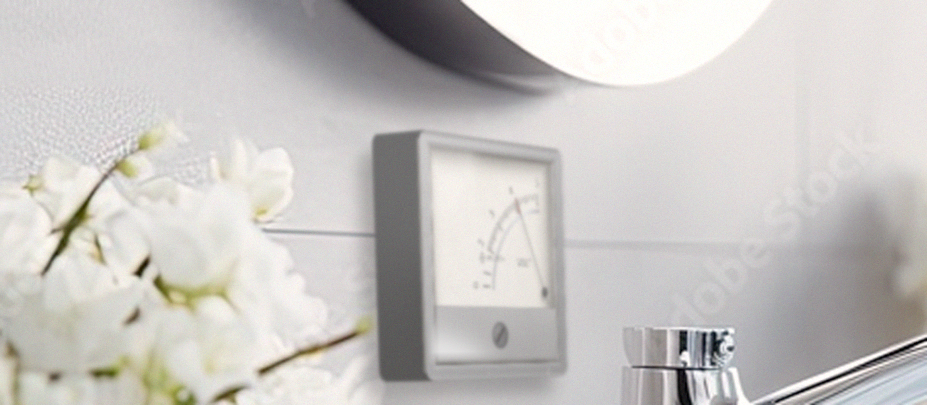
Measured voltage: 4,V
